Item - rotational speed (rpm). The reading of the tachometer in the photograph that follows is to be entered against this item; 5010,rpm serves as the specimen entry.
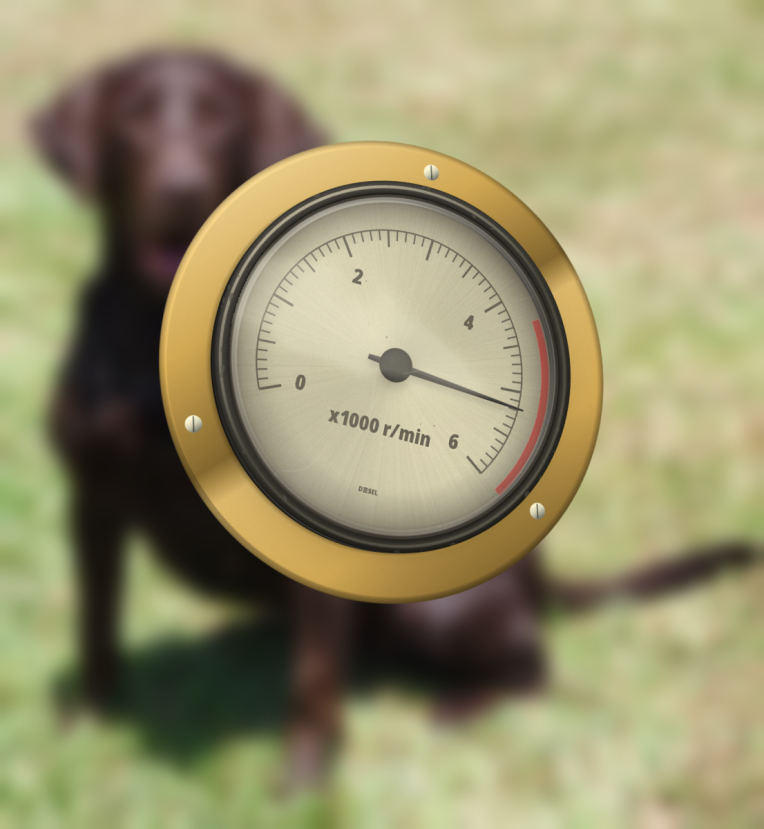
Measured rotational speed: 5200,rpm
